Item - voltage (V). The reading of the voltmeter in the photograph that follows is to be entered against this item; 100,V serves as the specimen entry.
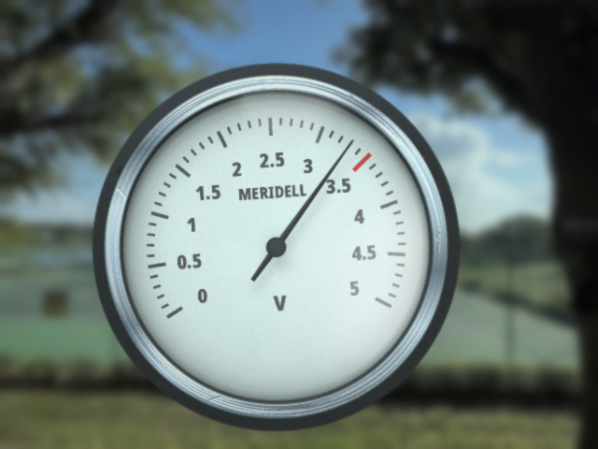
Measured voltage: 3.3,V
